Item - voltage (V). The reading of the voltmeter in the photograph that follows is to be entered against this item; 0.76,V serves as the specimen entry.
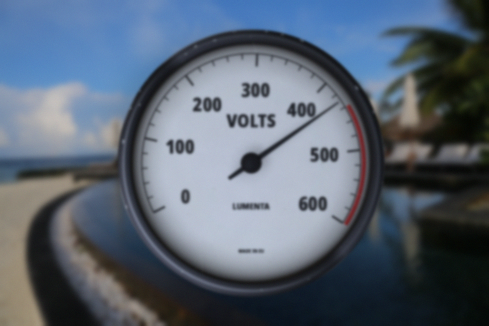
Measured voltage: 430,V
